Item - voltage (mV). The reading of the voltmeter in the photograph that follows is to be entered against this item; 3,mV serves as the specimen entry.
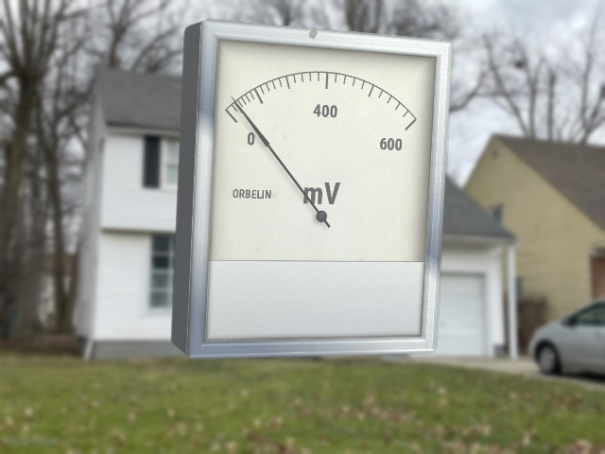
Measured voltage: 100,mV
